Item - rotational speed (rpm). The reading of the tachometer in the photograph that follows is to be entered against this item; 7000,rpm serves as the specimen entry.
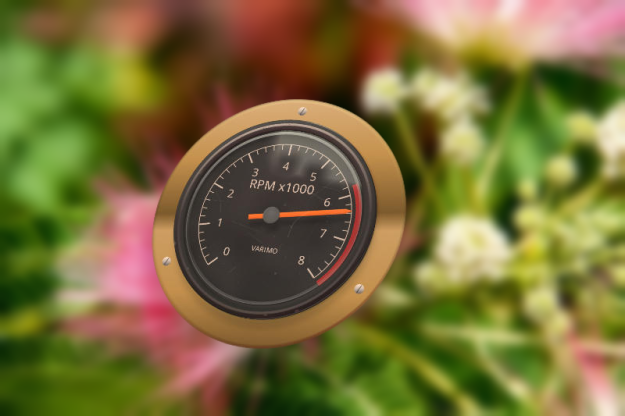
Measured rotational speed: 6400,rpm
